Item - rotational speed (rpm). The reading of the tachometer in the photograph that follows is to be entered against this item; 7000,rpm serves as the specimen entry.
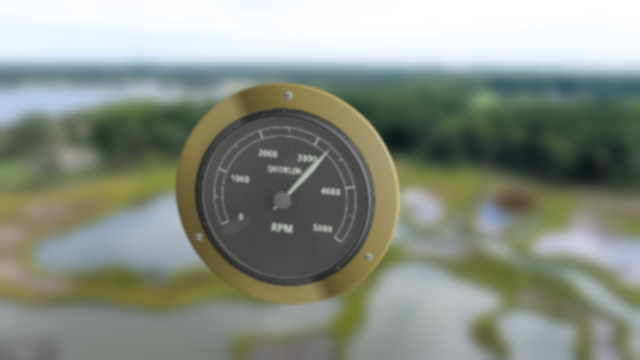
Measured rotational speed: 3250,rpm
